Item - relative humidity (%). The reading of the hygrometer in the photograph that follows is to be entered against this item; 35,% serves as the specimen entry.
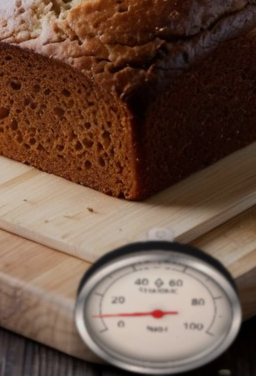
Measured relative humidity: 10,%
